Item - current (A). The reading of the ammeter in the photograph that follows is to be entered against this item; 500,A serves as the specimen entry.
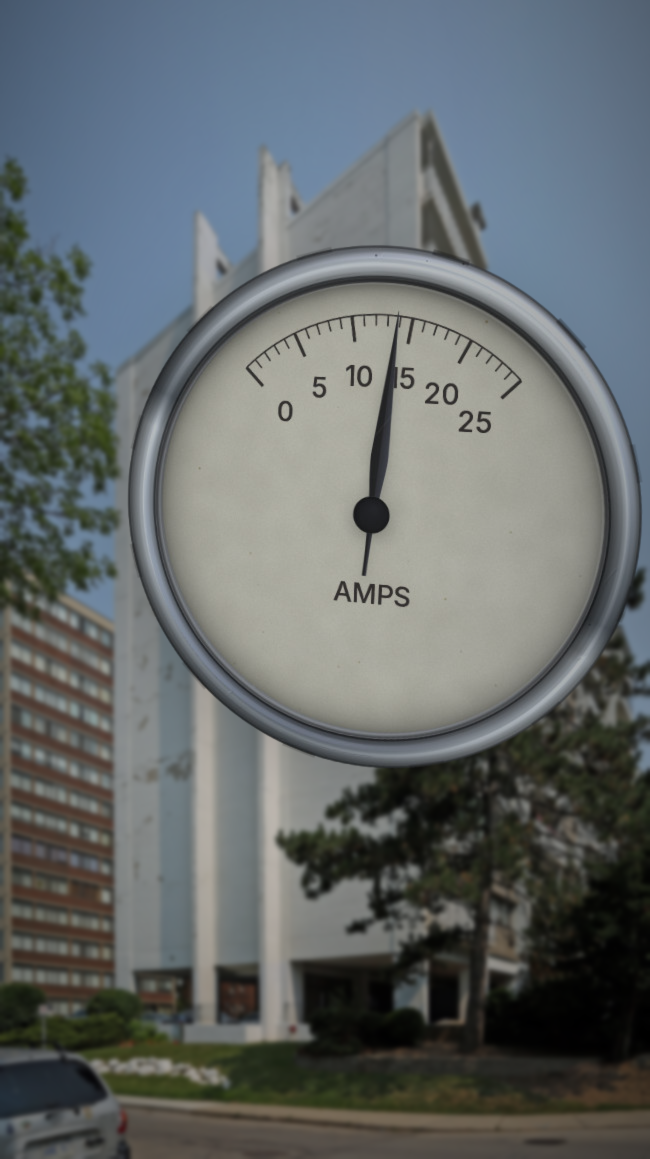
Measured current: 14,A
